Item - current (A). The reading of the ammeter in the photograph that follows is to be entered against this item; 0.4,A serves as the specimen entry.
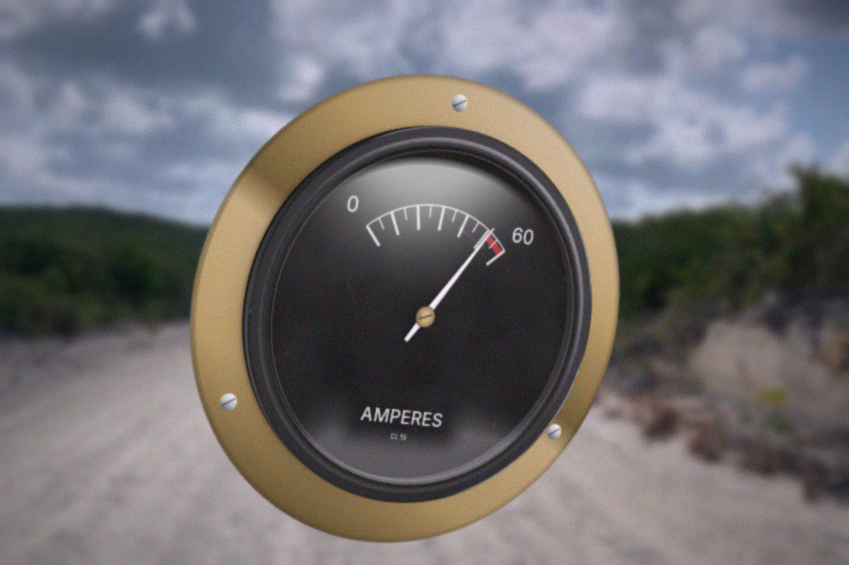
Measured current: 50,A
